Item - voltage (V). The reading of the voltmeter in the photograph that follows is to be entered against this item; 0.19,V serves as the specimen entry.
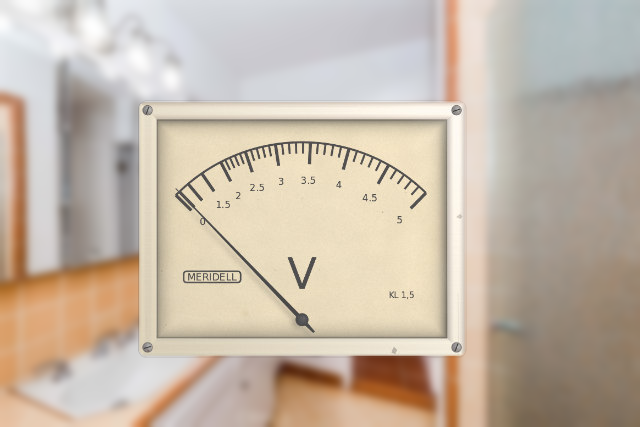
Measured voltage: 0.5,V
